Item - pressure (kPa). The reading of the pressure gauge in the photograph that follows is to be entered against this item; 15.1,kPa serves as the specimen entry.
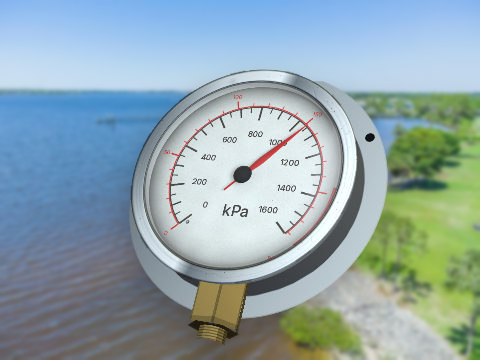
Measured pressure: 1050,kPa
